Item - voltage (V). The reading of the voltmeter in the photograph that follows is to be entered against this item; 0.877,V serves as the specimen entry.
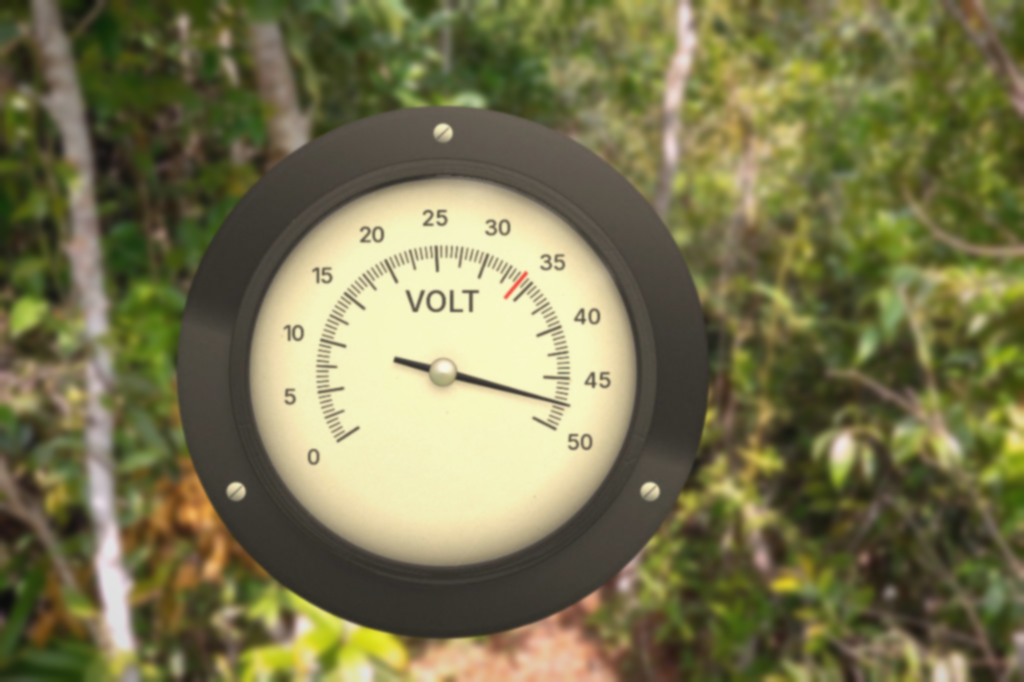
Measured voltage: 47.5,V
